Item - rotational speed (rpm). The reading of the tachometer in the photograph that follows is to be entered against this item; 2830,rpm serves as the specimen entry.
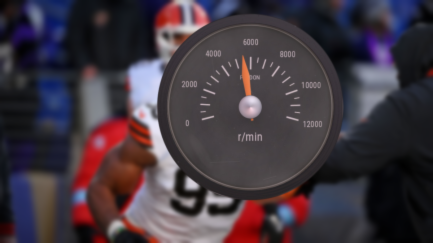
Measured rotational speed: 5500,rpm
